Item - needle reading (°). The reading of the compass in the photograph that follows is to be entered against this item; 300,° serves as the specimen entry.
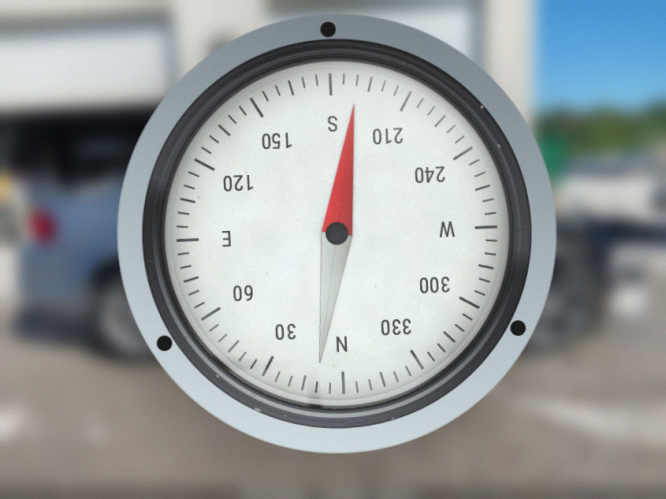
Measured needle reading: 190,°
